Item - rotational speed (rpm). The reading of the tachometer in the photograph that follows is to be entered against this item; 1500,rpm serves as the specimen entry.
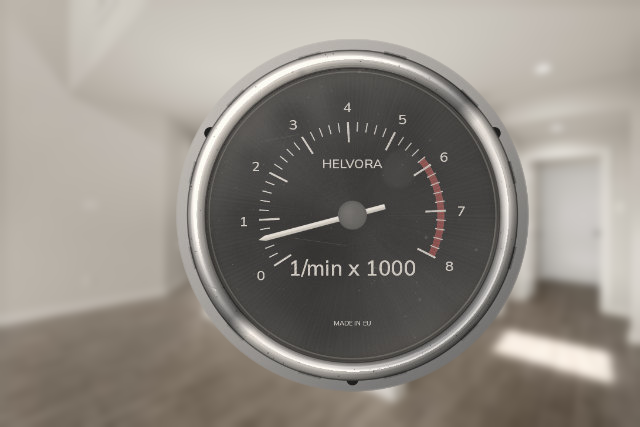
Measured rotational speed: 600,rpm
